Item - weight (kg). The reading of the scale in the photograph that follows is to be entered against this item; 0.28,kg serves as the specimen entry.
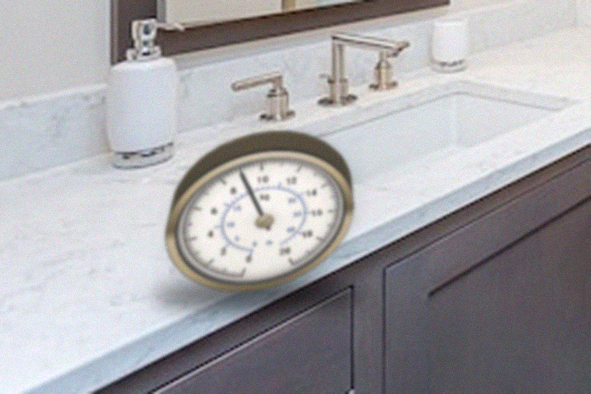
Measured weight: 9,kg
